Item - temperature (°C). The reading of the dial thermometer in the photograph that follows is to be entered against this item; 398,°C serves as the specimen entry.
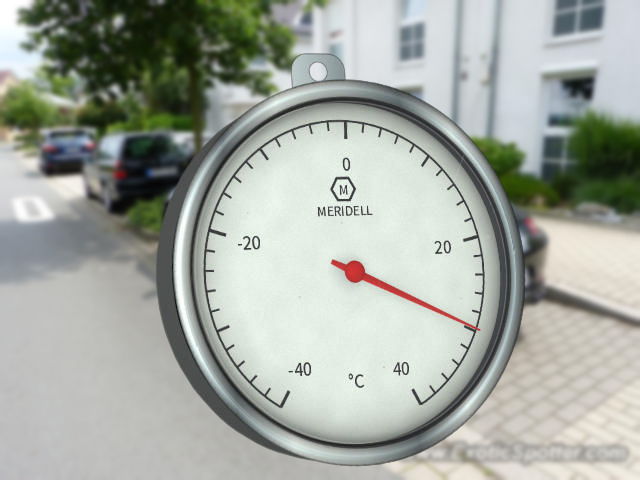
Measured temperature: 30,°C
